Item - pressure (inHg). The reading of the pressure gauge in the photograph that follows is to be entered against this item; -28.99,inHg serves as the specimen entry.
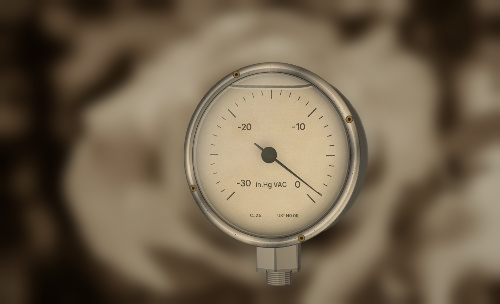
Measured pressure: -1,inHg
